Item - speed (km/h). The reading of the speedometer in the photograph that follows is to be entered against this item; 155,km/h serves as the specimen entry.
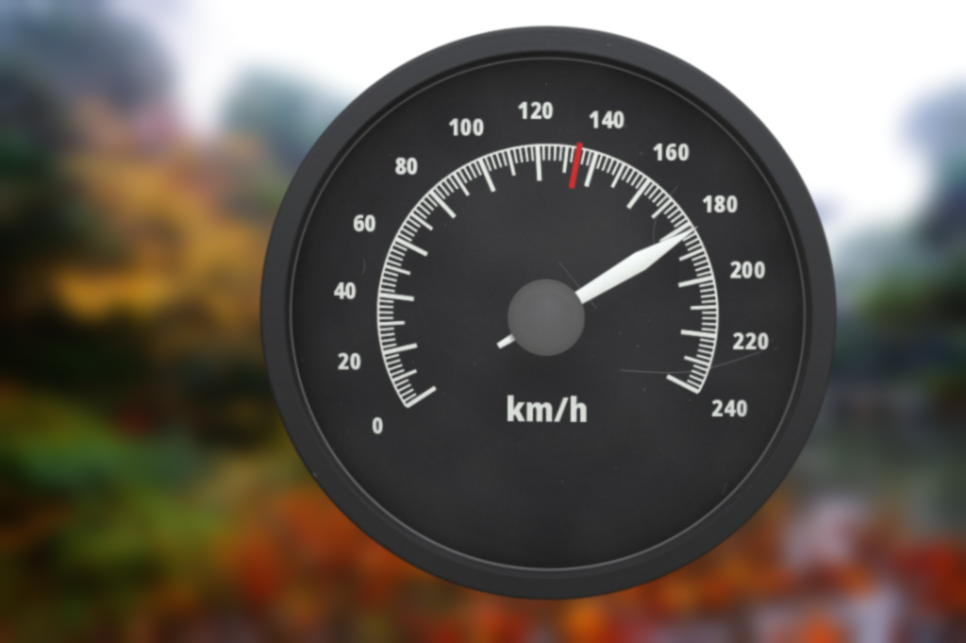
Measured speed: 182,km/h
